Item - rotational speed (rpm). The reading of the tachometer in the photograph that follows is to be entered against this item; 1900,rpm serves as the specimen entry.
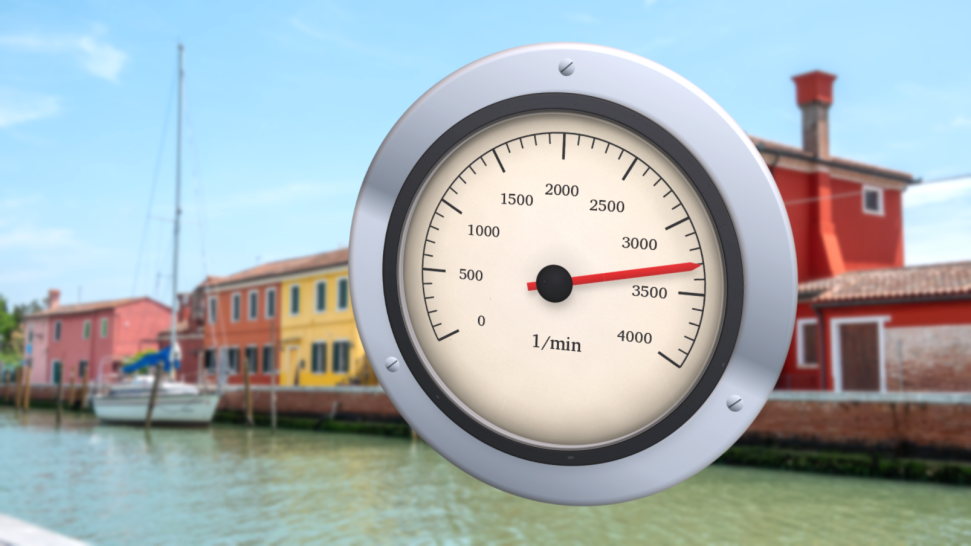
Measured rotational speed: 3300,rpm
